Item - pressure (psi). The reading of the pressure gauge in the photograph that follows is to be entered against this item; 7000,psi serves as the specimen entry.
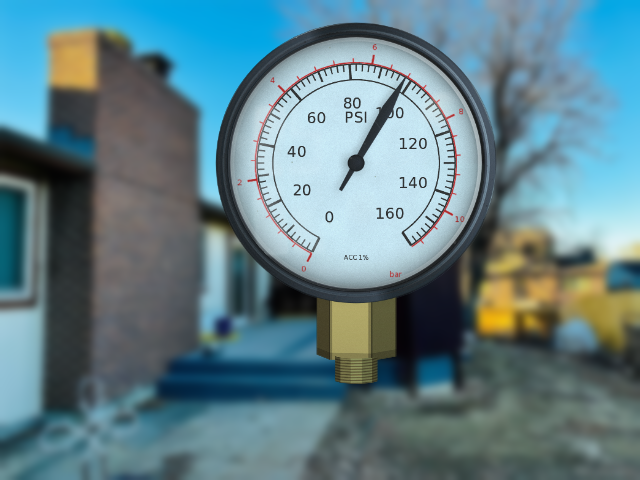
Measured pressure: 98,psi
